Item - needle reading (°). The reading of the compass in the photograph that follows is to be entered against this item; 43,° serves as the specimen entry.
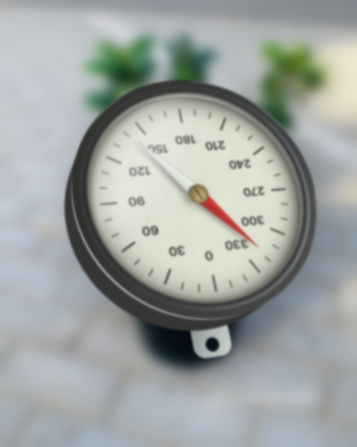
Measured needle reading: 320,°
